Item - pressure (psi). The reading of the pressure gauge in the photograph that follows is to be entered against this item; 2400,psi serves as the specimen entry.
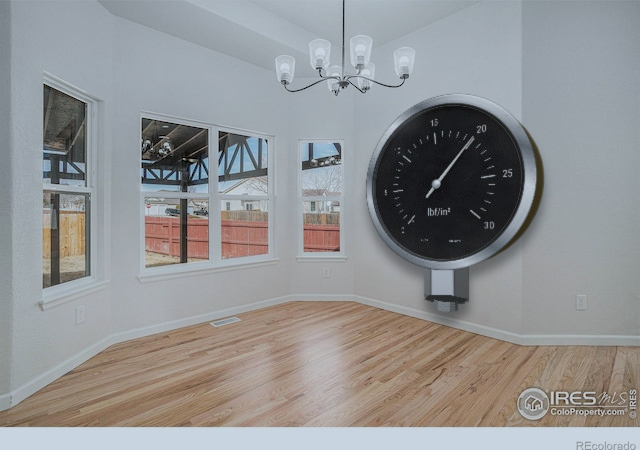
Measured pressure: 20,psi
